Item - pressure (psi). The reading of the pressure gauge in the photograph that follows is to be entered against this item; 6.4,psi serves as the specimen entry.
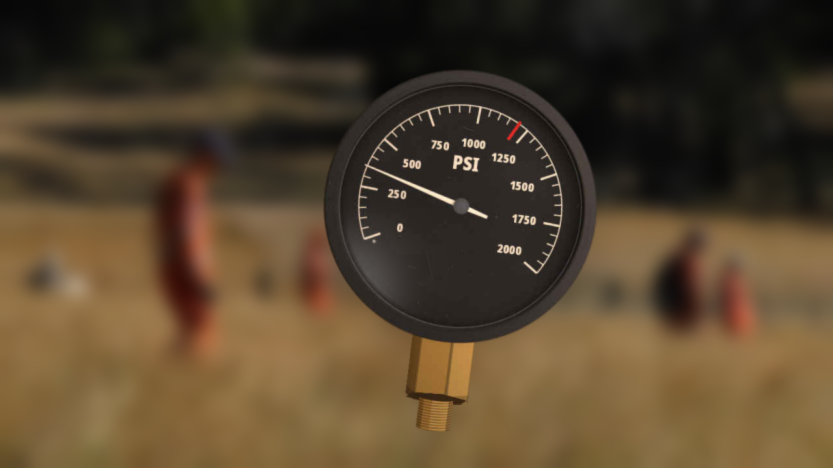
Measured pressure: 350,psi
